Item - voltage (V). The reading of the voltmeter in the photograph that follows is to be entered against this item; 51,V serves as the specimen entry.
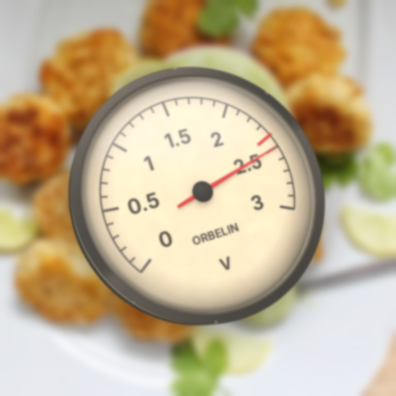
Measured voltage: 2.5,V
